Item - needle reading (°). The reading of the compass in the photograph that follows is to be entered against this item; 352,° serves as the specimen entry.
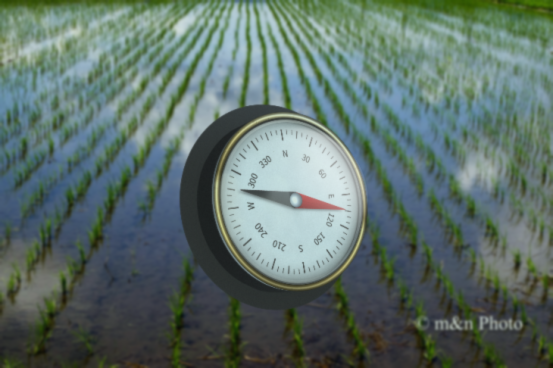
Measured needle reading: 105,°
